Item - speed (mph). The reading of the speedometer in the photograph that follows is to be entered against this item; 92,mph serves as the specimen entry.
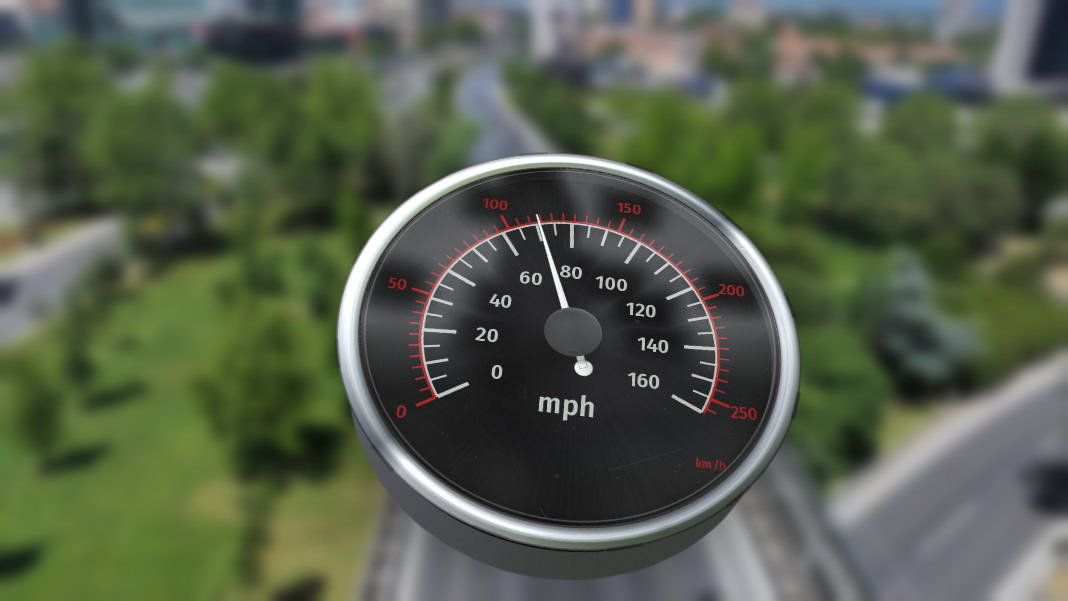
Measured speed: 70,mph
